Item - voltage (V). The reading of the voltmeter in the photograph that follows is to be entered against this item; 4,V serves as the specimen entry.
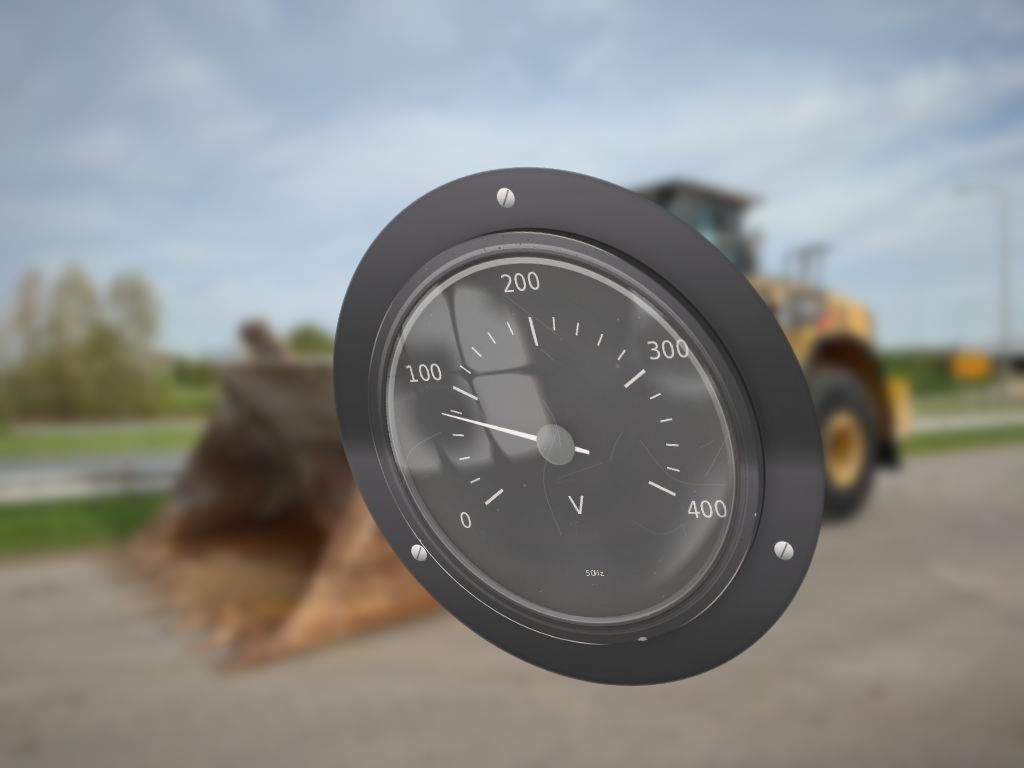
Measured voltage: 80,V
